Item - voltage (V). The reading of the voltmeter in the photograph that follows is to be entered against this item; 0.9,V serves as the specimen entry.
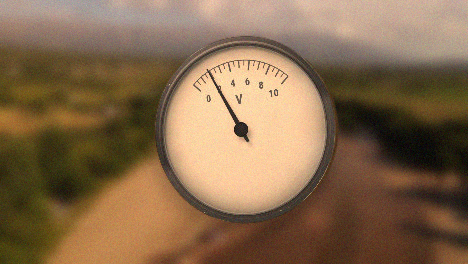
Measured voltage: 2,V
